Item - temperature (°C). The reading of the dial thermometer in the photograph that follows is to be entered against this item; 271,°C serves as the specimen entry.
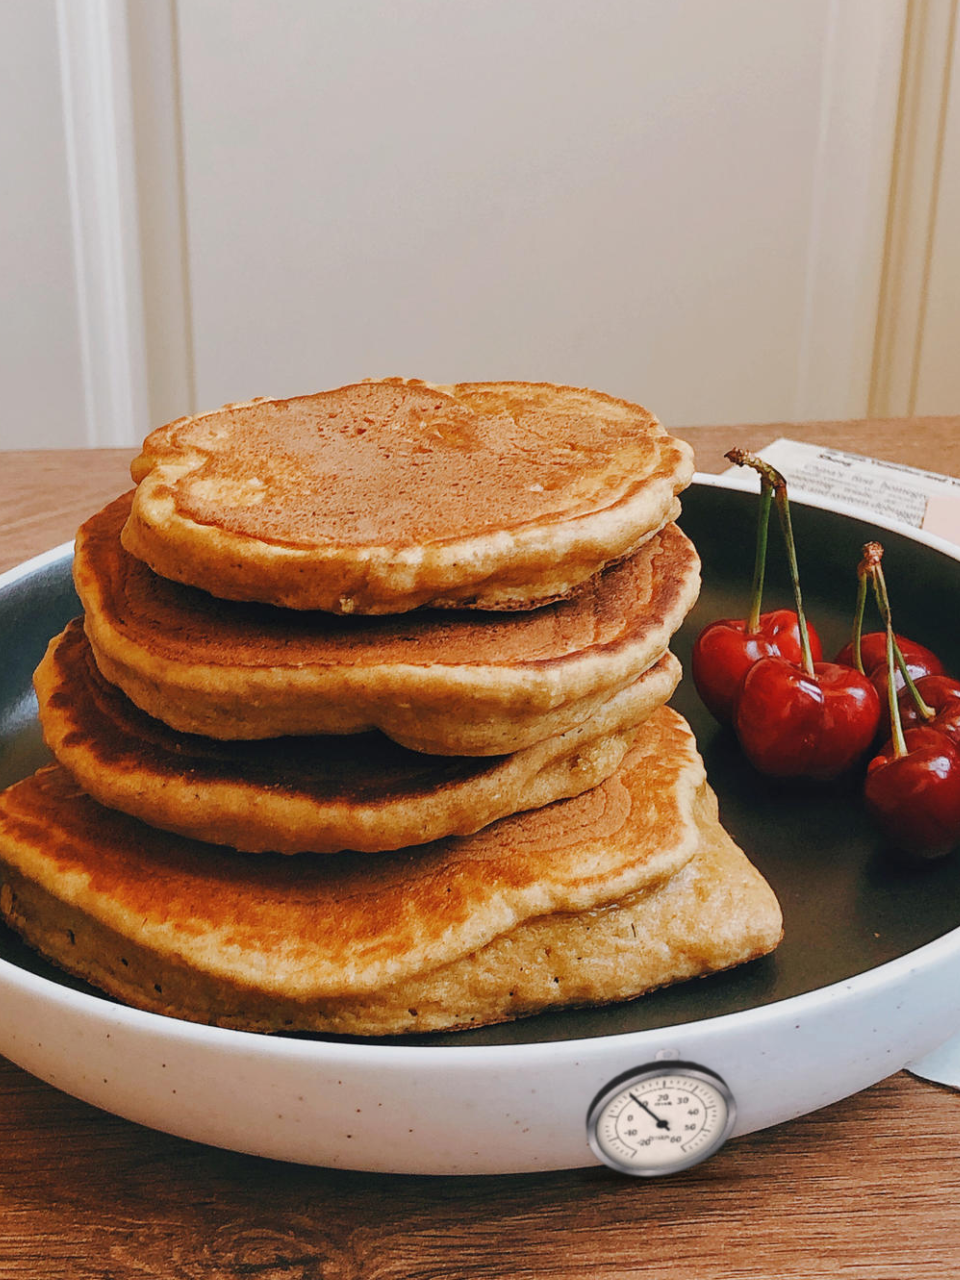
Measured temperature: 10,°C
